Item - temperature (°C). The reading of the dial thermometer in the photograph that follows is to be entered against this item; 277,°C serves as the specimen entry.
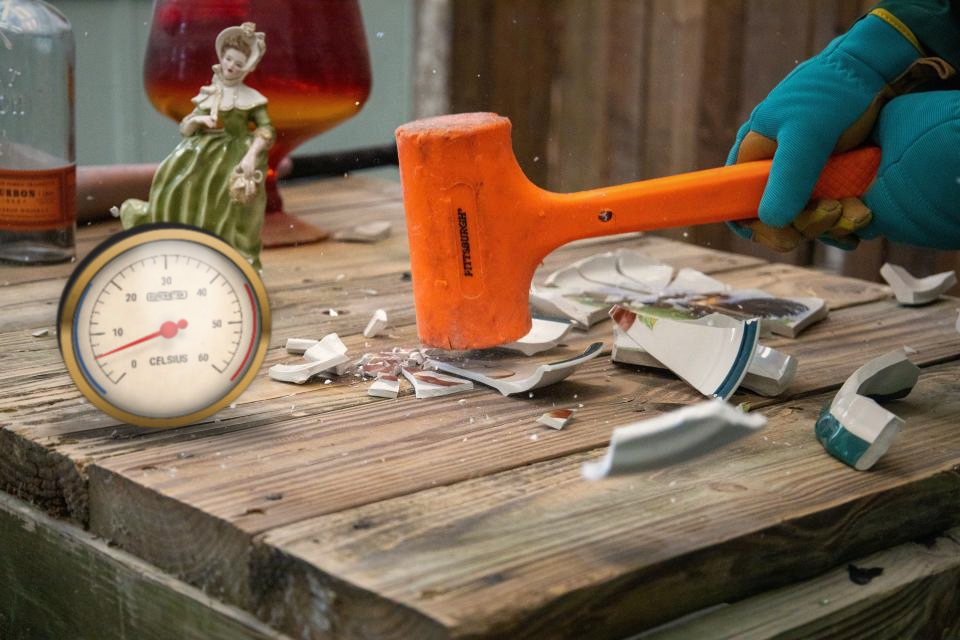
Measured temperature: 6,°C
